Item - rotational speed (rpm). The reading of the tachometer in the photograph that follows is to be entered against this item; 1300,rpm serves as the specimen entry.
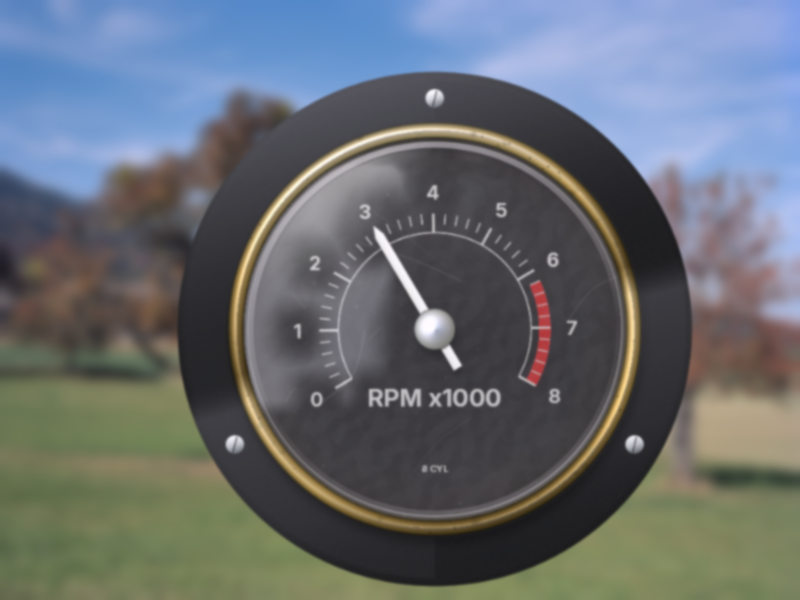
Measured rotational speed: 3000,rpm
